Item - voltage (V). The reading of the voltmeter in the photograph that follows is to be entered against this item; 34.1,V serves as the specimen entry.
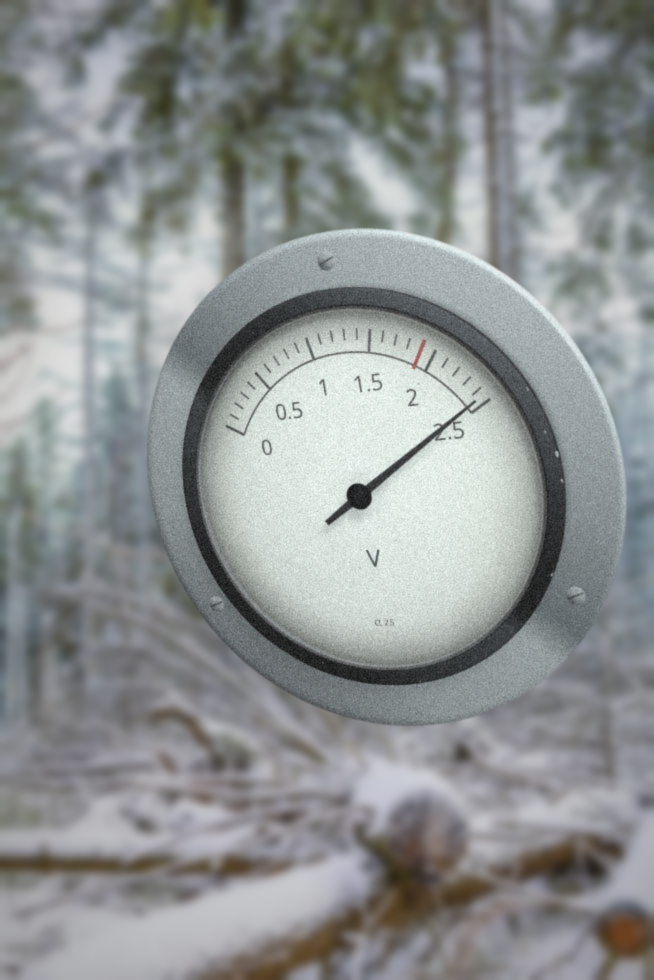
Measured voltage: 2.45,V
